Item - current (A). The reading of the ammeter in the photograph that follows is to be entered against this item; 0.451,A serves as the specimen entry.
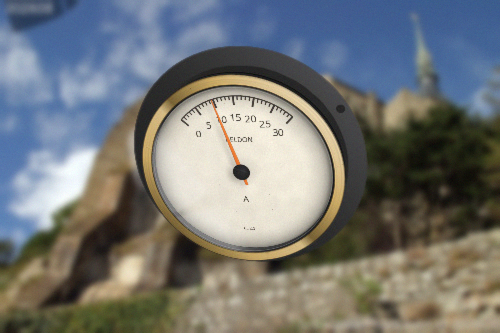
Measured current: 10,A
